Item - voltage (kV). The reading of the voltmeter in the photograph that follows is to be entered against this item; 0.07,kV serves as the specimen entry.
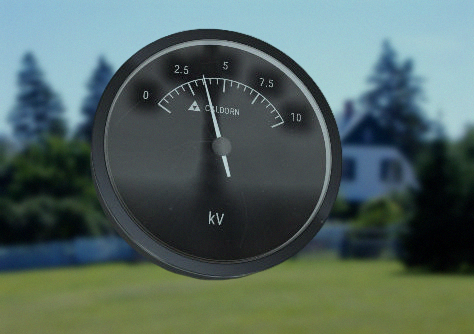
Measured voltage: 3.5,kV
